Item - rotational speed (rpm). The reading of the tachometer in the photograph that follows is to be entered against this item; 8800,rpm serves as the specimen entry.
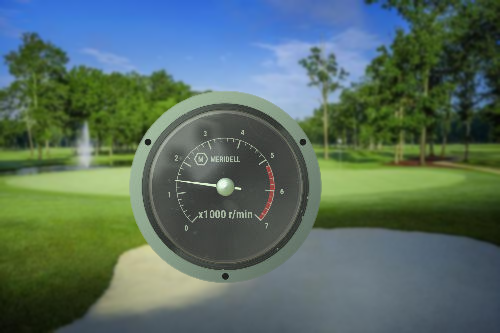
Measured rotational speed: 1400,rpm
